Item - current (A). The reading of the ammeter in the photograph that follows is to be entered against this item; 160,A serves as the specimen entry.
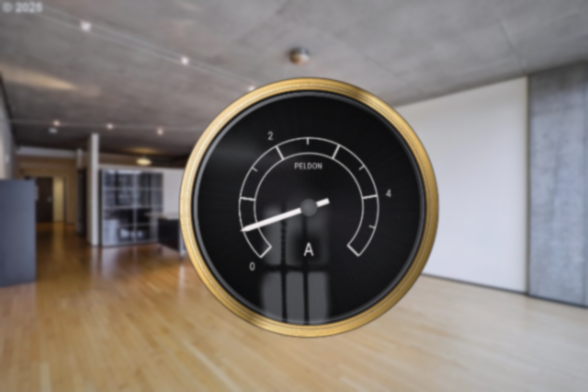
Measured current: 0.5,A
